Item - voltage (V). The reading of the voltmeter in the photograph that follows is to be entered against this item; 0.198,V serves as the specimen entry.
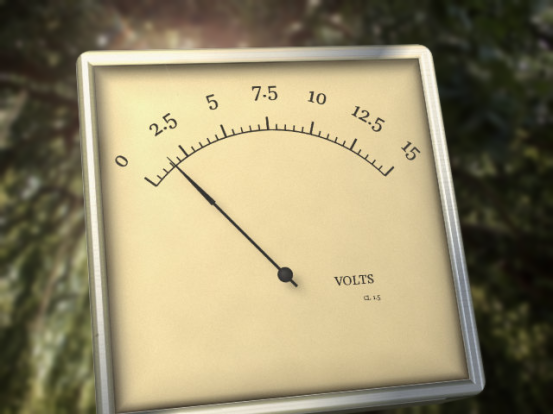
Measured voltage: 1.5,V
